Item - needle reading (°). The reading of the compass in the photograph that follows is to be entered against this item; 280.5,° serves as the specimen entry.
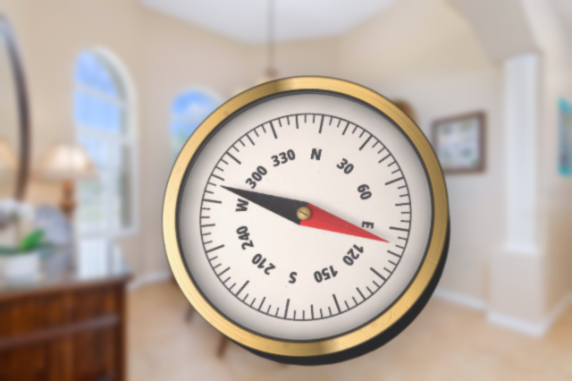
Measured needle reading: 100,°
